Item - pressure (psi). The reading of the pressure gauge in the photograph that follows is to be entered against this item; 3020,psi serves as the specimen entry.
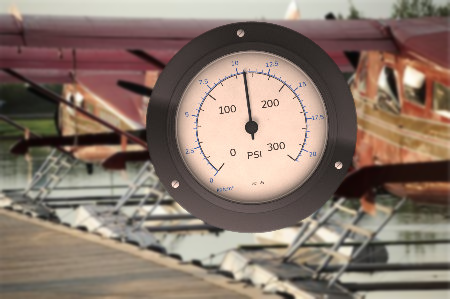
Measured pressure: 150,psi
